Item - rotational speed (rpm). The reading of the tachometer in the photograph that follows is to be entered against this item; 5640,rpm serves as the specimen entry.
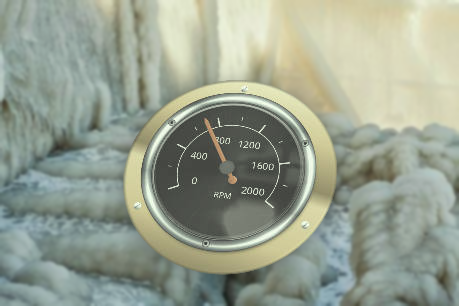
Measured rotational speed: 700,rpm
